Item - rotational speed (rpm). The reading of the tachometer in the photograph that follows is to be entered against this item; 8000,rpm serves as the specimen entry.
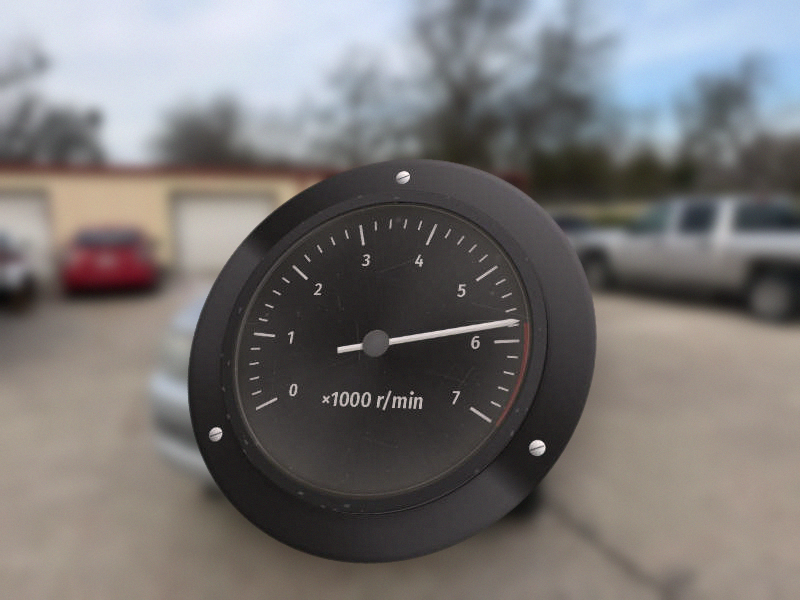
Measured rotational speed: 5800,rpm
